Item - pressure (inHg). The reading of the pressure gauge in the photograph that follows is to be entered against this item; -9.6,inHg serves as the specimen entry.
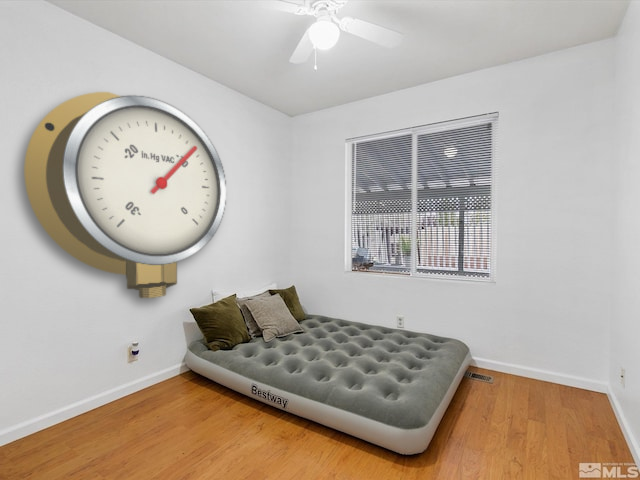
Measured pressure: -10,inHg
